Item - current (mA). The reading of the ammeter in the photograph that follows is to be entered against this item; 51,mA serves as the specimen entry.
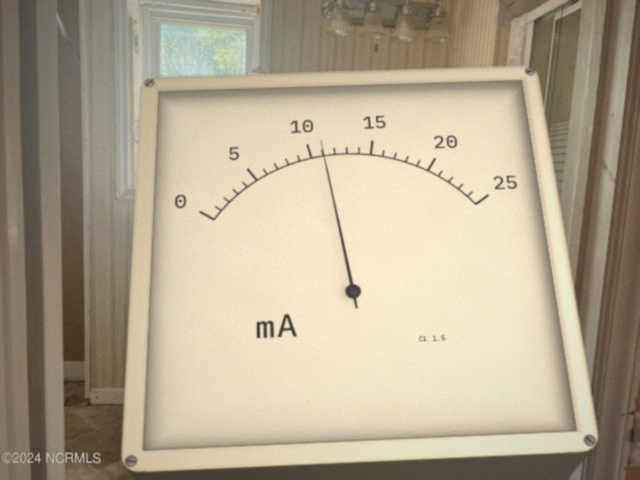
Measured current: 11,mA
